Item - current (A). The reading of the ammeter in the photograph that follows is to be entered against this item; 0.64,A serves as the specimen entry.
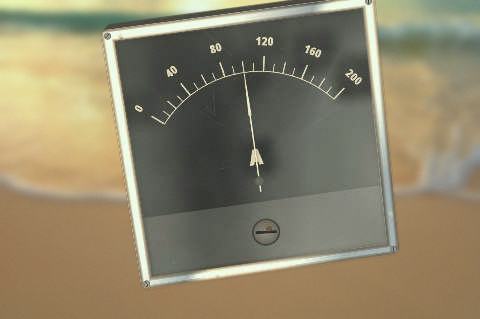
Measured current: 100,A
